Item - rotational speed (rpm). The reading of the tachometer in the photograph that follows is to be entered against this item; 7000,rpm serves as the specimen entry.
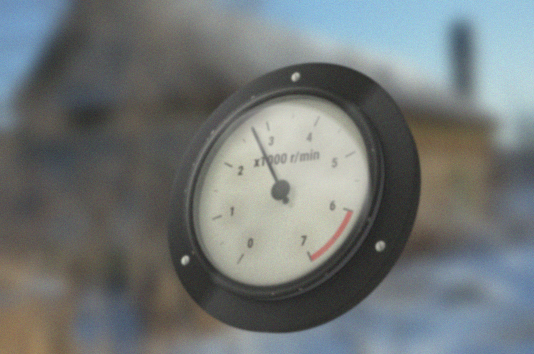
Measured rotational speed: 2750,rpm
